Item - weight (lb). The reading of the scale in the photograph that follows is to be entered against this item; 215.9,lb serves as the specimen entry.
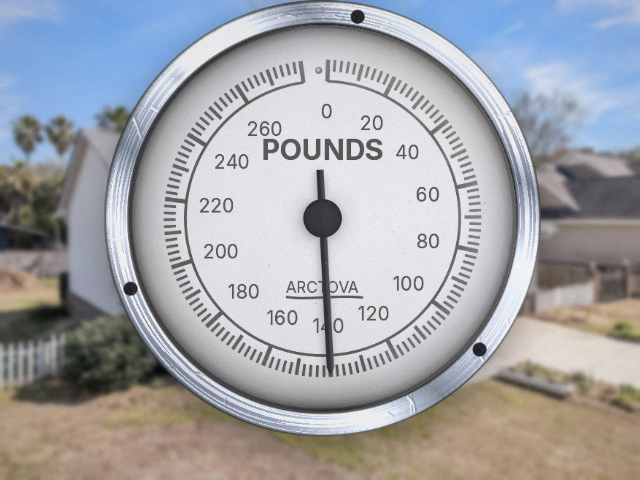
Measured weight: 140,lb
